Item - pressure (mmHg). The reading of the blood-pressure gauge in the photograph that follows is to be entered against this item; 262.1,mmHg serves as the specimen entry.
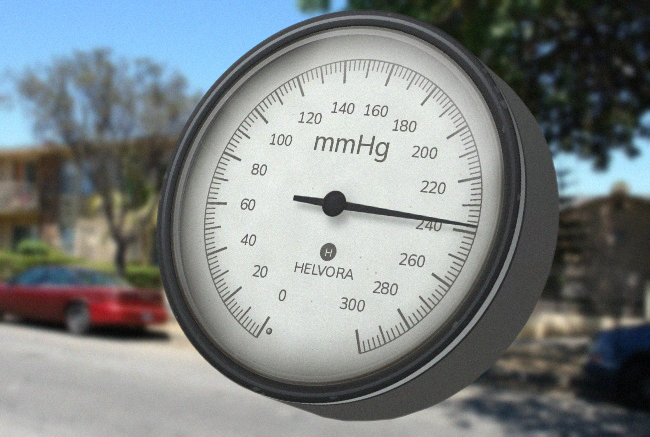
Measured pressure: 238,mmHg
